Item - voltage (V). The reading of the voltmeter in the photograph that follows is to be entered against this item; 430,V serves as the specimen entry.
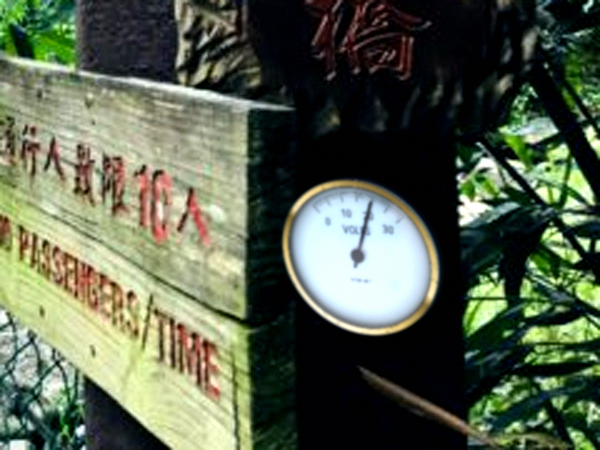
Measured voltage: 20,V
